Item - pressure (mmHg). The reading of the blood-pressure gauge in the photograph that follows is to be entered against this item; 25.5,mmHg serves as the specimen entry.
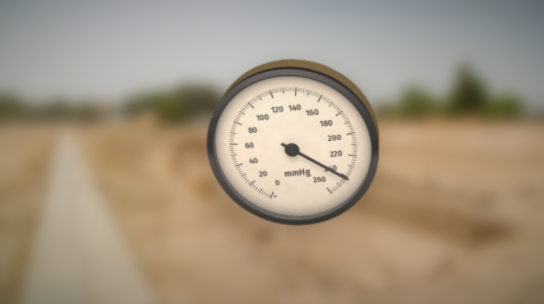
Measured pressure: 240,mmHg
